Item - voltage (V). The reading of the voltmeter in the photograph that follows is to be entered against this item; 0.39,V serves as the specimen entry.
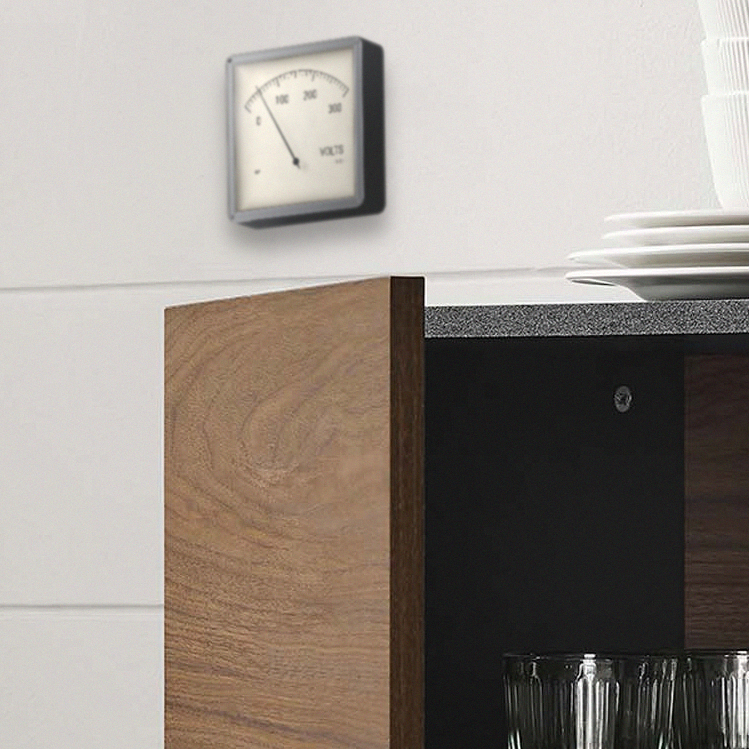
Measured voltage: 50,V
